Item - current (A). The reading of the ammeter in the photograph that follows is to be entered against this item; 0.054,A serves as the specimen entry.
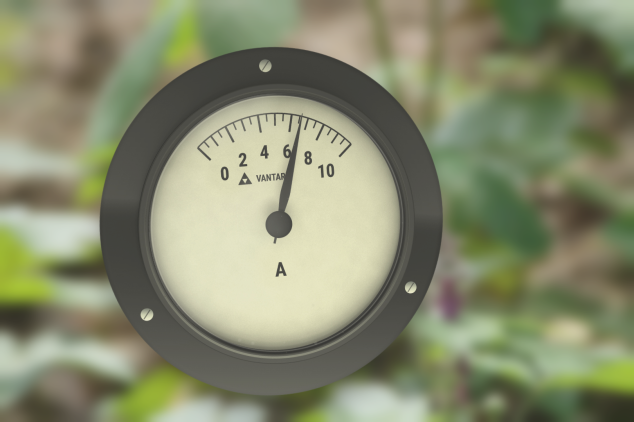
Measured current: 6.5,A
